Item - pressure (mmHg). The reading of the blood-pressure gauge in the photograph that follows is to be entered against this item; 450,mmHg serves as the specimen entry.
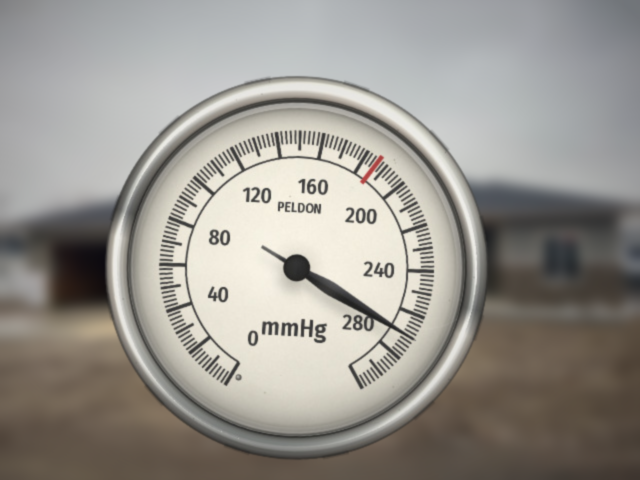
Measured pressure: 270,mmHg
